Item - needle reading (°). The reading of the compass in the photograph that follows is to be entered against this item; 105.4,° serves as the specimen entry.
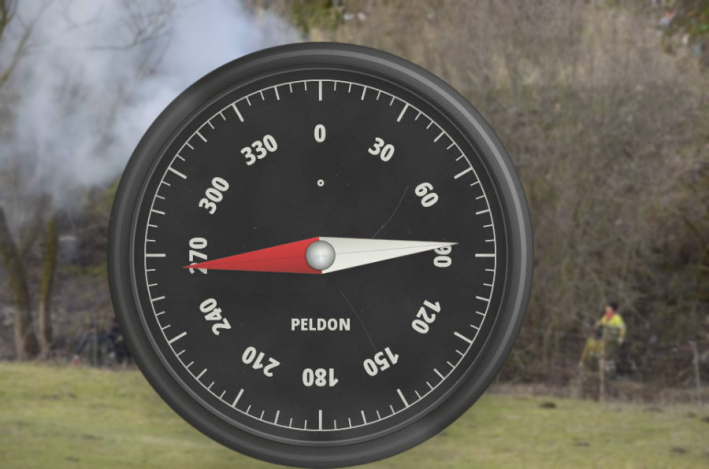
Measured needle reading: 265,°
